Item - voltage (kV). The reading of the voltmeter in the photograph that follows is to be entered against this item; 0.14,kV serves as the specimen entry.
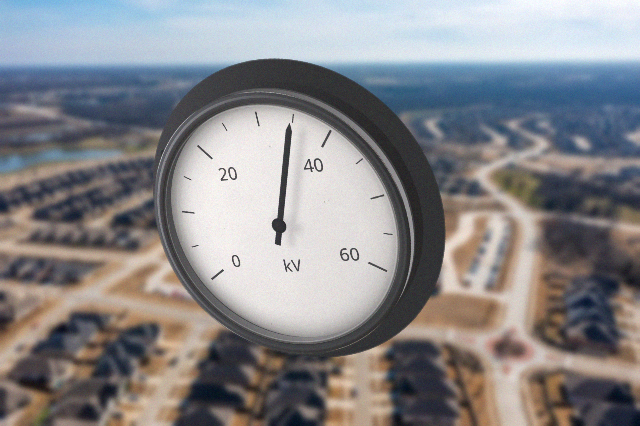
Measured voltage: 35,kV
